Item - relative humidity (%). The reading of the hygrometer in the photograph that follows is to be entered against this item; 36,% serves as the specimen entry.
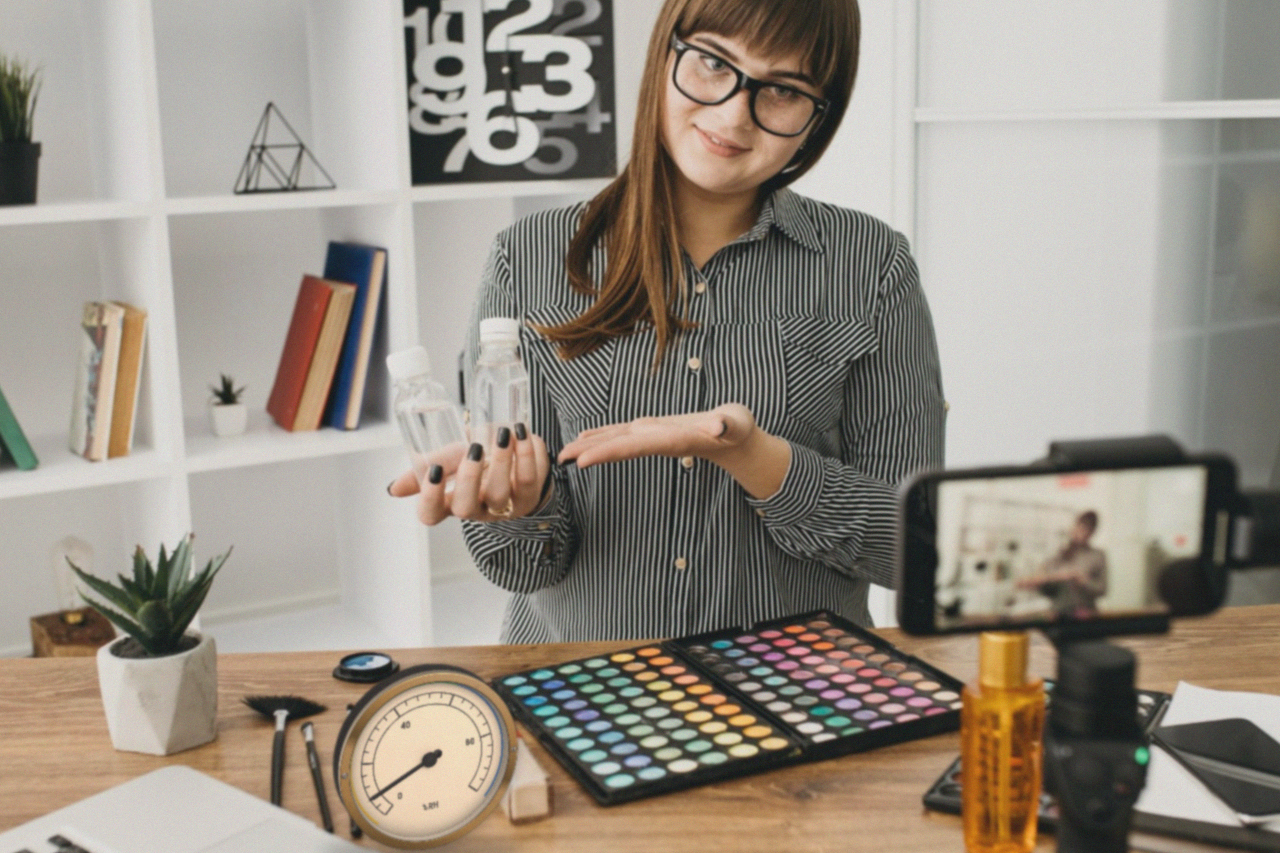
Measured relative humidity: 8,%
